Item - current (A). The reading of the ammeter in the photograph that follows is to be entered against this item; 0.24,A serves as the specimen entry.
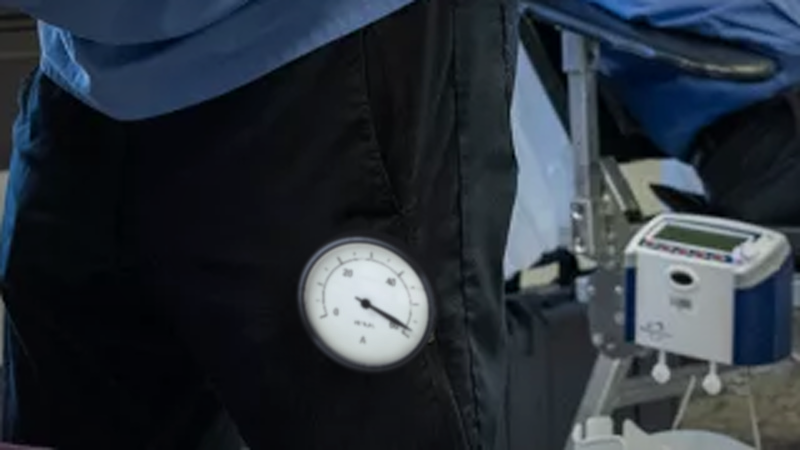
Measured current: 57.5,A
